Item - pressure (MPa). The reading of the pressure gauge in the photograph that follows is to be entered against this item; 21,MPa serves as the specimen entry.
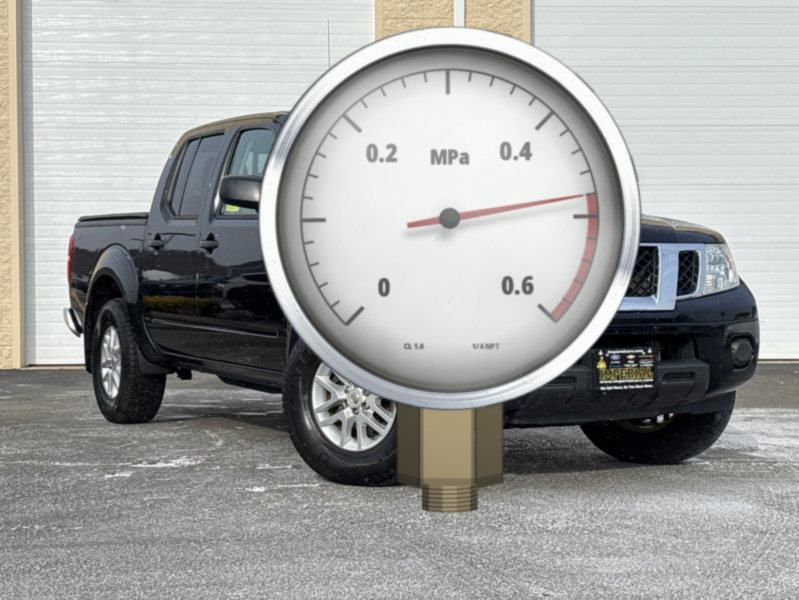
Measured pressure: 0.48,MPa
